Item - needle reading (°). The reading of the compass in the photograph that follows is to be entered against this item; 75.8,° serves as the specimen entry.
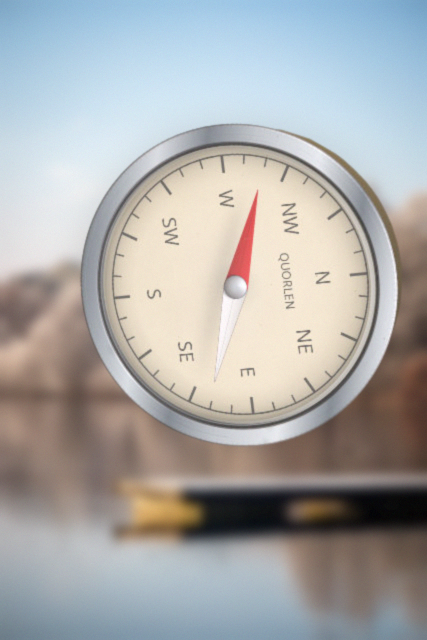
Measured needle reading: 290,°
